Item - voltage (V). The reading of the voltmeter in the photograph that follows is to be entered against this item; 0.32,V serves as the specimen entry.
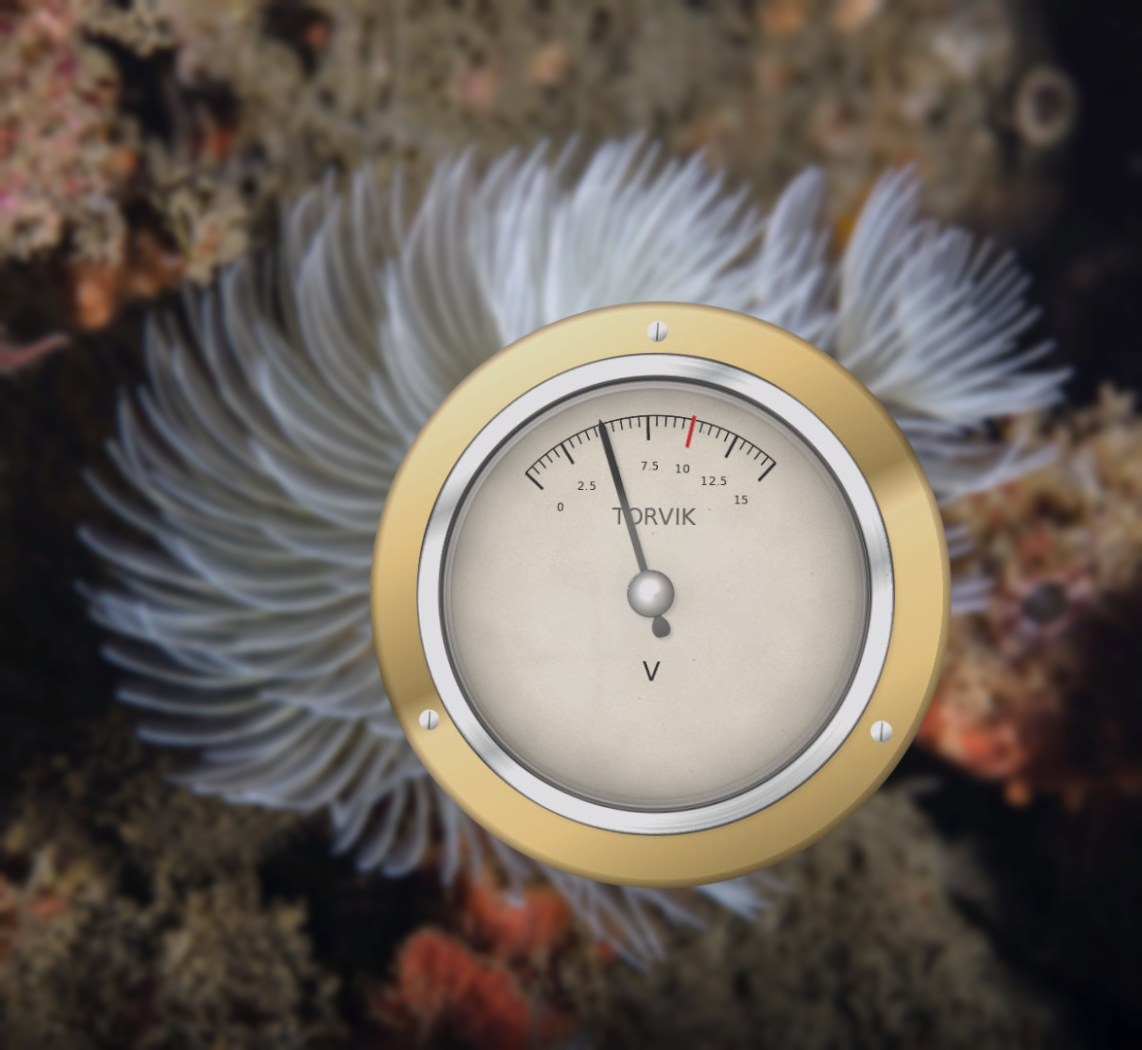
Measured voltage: 5,V
